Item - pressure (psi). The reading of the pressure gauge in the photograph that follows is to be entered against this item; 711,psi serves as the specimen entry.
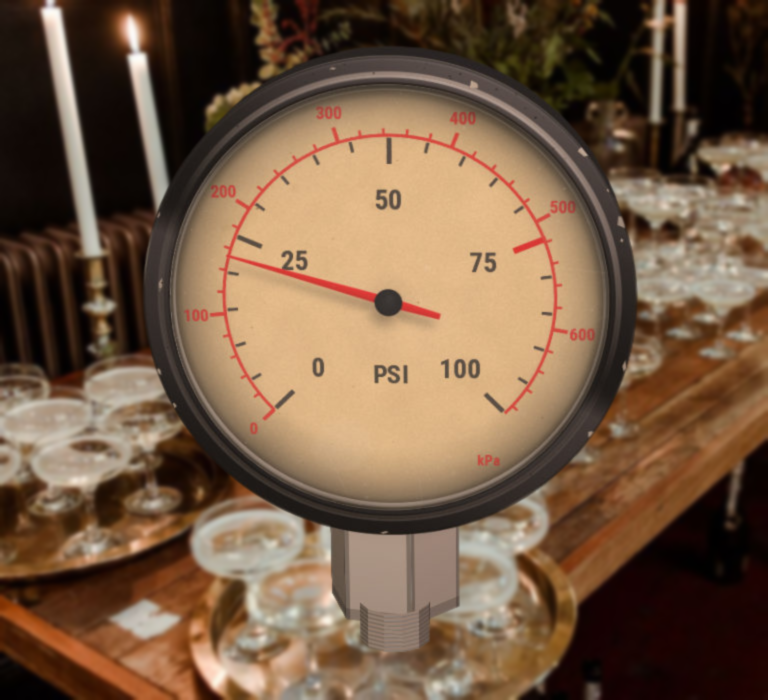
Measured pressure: 22.5,psi
